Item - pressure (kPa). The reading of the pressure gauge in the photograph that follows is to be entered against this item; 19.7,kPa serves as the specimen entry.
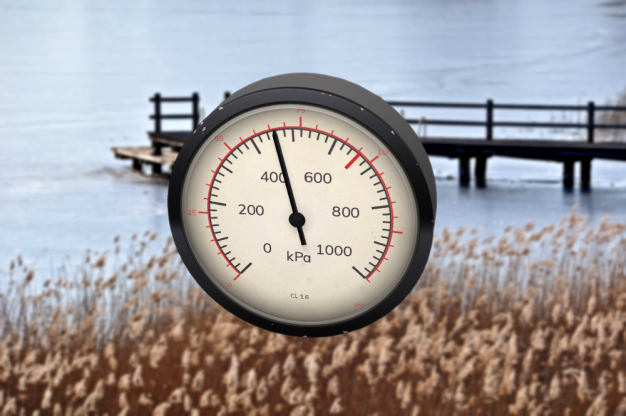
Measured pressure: 460,kPa
